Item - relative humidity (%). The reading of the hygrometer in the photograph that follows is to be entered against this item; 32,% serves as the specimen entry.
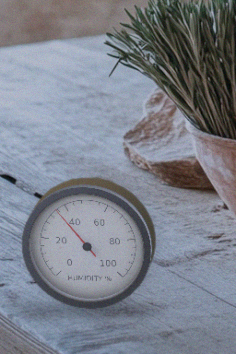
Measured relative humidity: 36,%
